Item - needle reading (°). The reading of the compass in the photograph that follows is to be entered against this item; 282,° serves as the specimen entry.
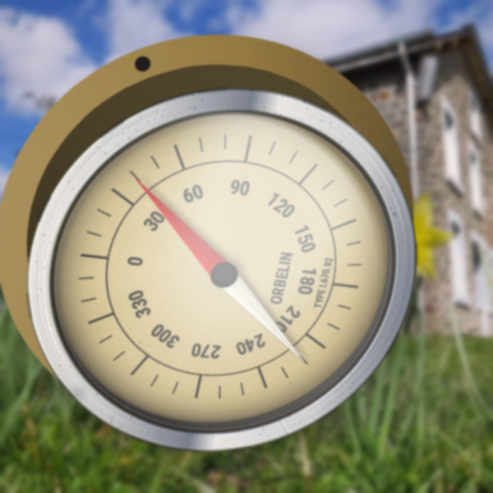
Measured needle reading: 40,°
